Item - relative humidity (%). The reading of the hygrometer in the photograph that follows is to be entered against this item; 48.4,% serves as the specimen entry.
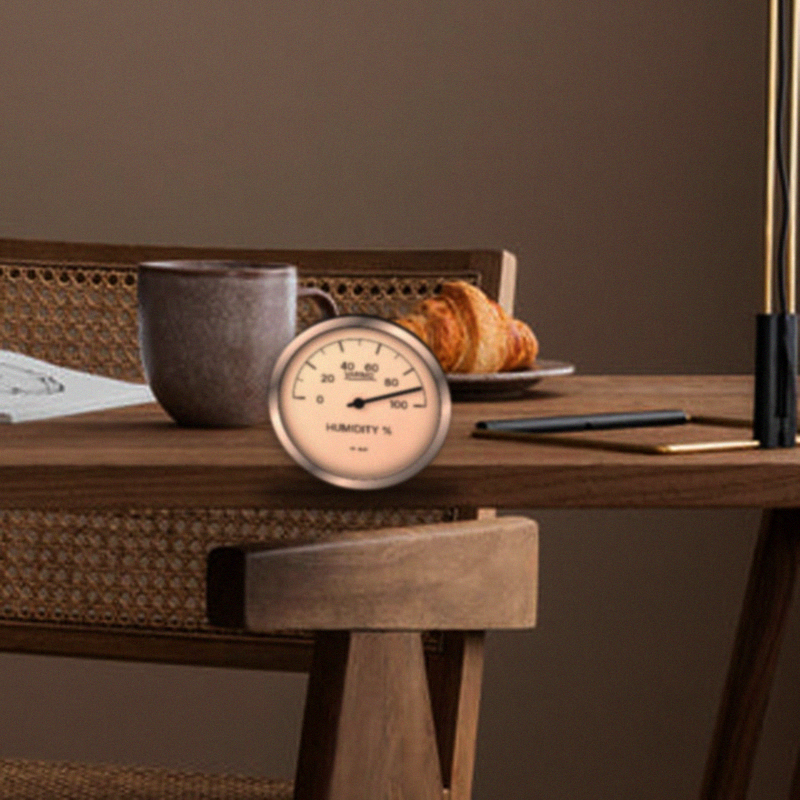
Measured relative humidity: 90,%
